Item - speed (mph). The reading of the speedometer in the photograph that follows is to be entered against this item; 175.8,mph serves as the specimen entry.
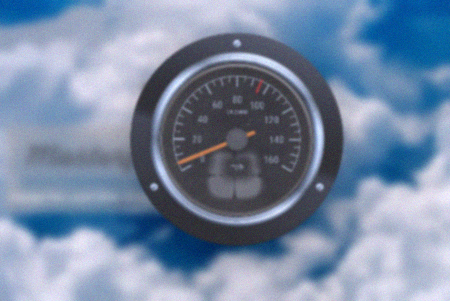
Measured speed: 5,mph
